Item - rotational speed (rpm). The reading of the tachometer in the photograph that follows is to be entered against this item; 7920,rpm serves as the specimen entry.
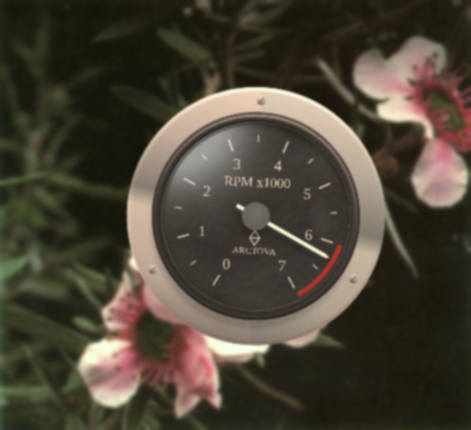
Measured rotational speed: 6250,rpm
